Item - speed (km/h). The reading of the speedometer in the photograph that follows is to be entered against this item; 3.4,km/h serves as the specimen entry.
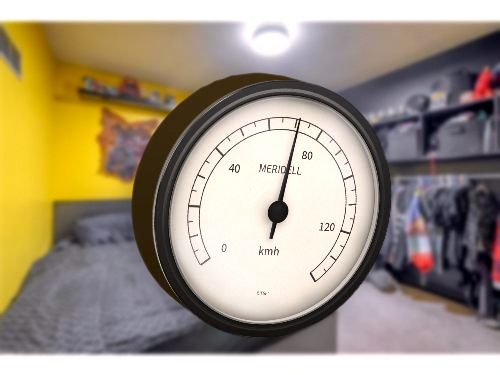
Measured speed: 70,km/h
